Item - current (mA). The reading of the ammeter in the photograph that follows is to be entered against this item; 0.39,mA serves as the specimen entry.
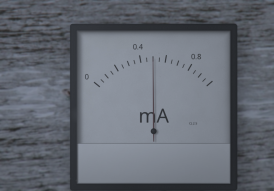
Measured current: 0.5,mA
